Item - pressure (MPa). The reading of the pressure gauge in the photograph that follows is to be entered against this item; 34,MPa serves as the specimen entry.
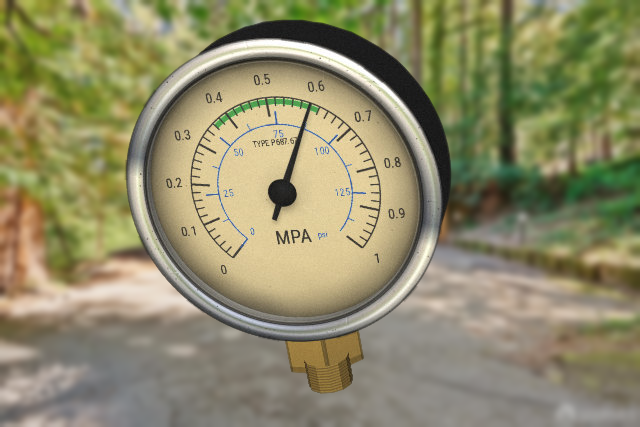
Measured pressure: 0.6,MPa
